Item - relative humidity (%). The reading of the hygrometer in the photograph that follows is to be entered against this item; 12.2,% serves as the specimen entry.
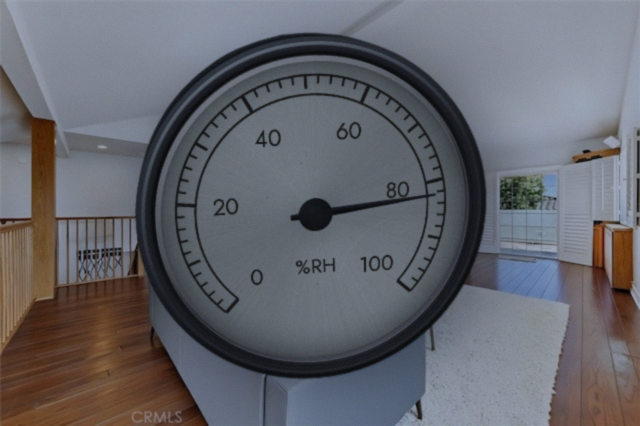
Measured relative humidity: 82,%
